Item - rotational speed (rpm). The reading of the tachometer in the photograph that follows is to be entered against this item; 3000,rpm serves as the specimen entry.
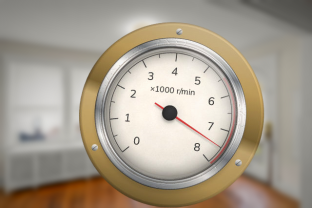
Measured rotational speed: 7500,rpm
